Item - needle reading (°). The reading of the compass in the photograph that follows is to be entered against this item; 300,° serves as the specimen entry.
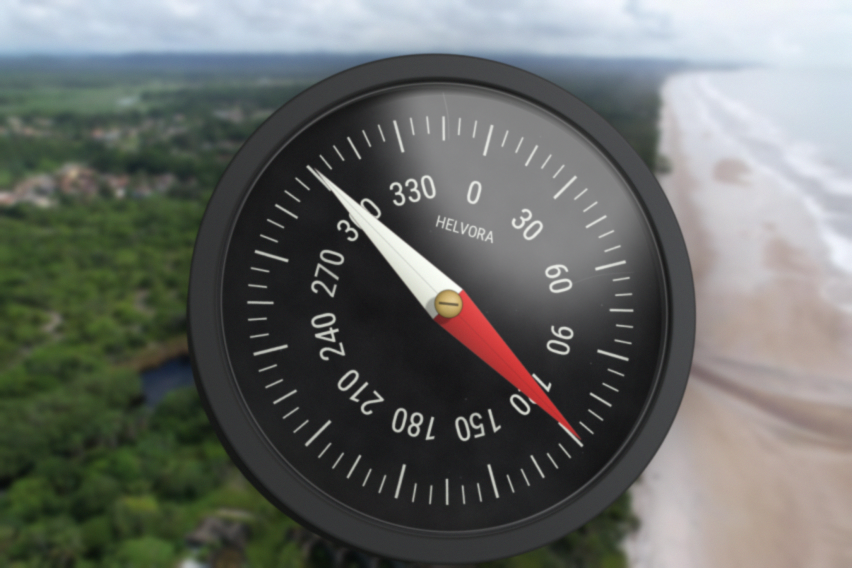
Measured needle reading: 120,°
